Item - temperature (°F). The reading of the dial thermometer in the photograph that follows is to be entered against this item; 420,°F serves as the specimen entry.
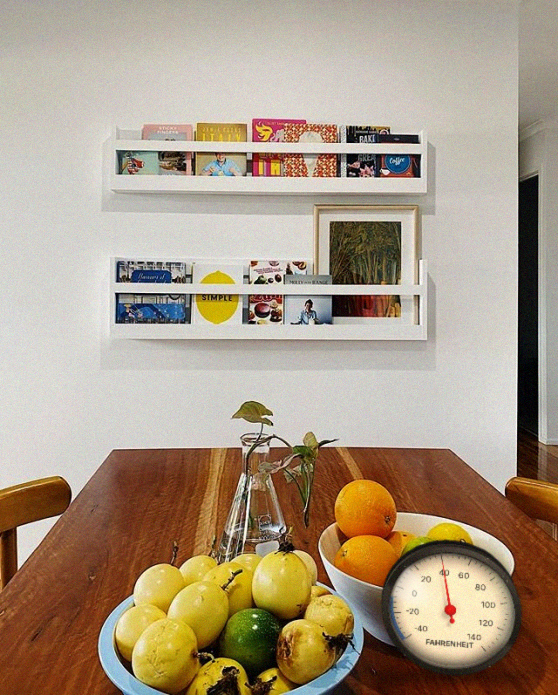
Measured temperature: 40,°F
